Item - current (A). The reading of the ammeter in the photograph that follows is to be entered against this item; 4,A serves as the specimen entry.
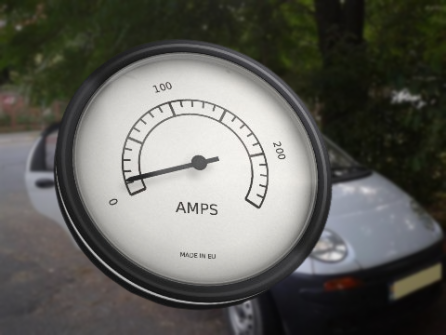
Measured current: 10,A
